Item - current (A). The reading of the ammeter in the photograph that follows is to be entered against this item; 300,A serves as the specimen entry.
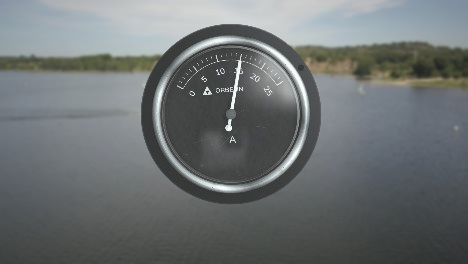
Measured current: 15,A
